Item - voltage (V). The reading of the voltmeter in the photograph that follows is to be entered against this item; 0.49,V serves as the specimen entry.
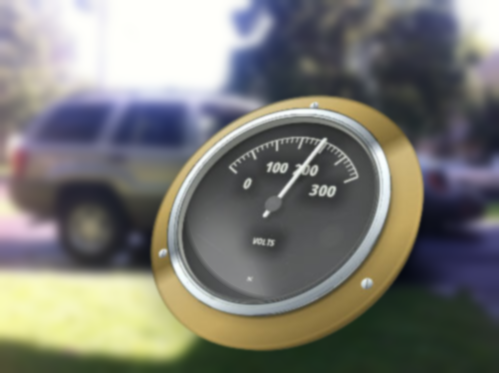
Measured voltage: 200,V
